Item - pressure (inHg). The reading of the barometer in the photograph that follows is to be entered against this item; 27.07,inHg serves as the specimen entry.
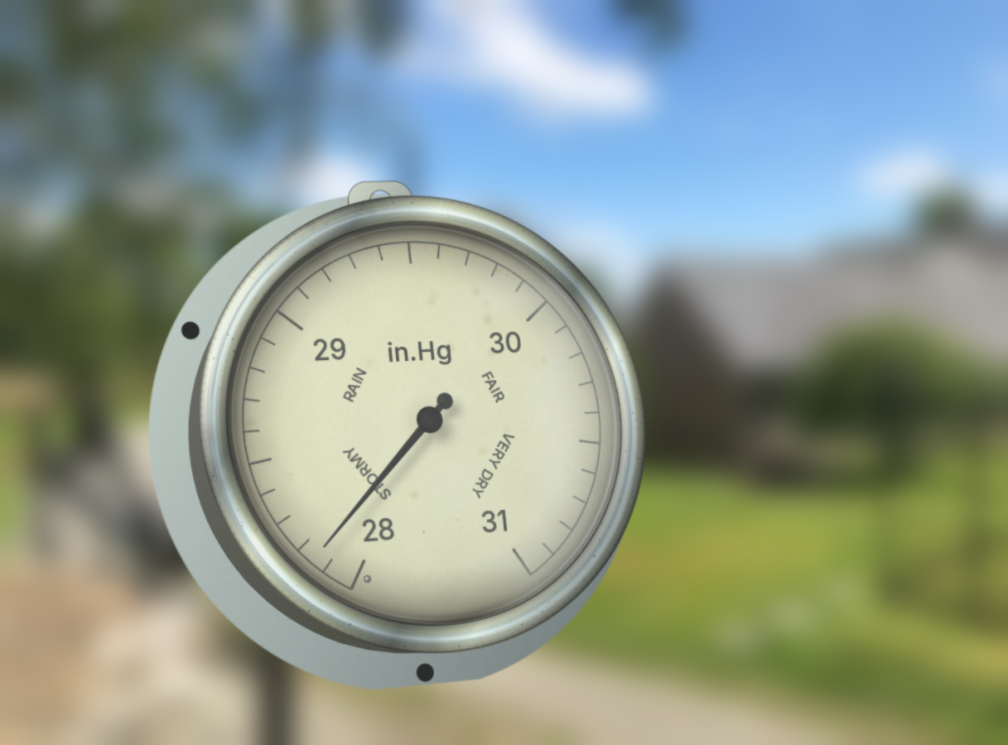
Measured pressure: 28.15,inHg
